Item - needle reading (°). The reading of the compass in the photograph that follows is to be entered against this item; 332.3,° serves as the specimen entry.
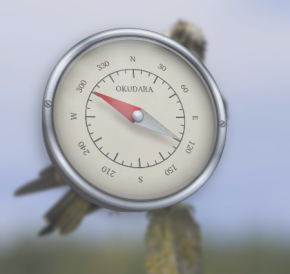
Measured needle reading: 300,°
